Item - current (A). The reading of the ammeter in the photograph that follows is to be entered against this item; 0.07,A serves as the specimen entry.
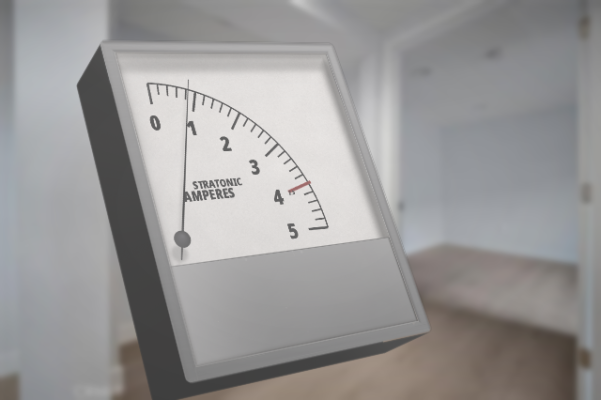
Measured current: 0.8,A
